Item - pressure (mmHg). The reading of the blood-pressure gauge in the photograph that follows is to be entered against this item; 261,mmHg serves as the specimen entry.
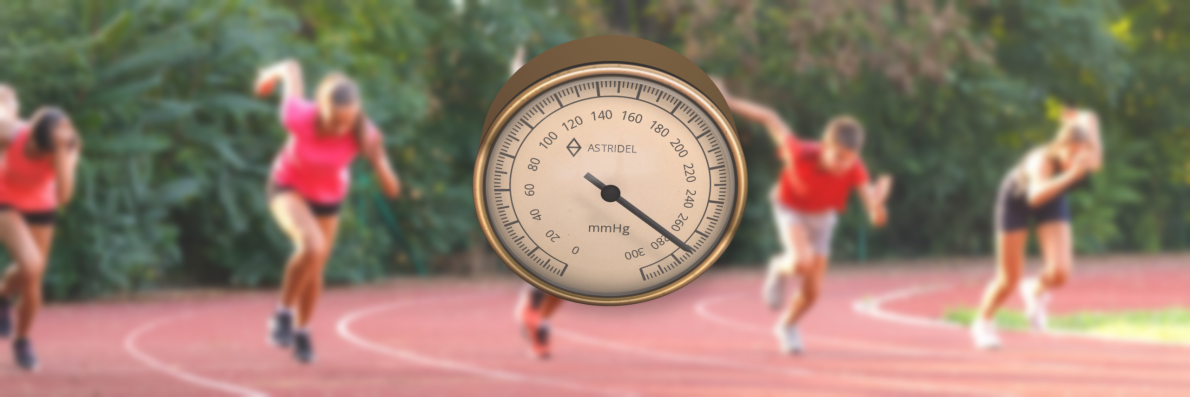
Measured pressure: 270,mmHg
